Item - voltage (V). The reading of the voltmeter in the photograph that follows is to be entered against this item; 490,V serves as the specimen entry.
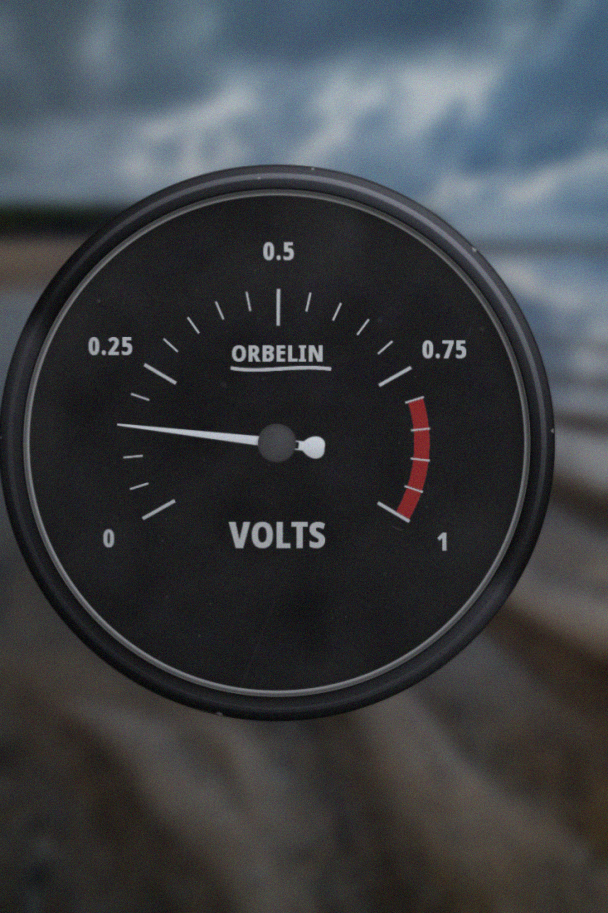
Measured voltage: 0.15,V
